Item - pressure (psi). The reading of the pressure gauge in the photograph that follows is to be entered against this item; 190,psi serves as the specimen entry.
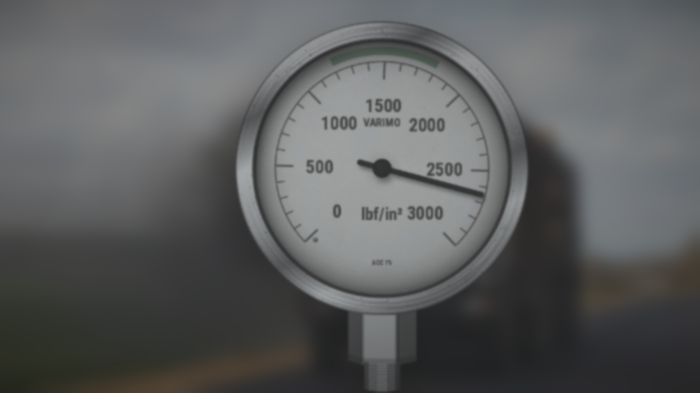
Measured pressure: 2650,psi
